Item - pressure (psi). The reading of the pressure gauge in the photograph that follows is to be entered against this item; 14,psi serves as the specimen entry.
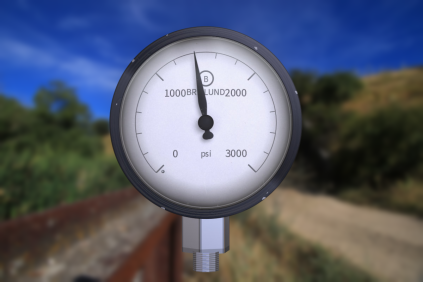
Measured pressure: 1400,psi
